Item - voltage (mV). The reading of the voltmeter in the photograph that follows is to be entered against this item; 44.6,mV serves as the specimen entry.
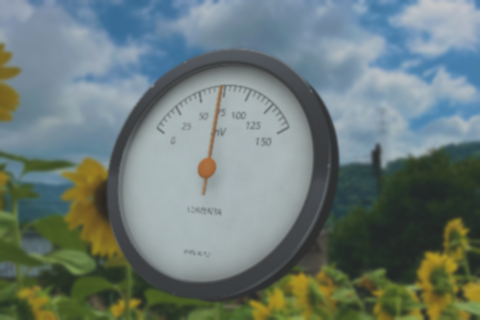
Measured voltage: 75,mV
